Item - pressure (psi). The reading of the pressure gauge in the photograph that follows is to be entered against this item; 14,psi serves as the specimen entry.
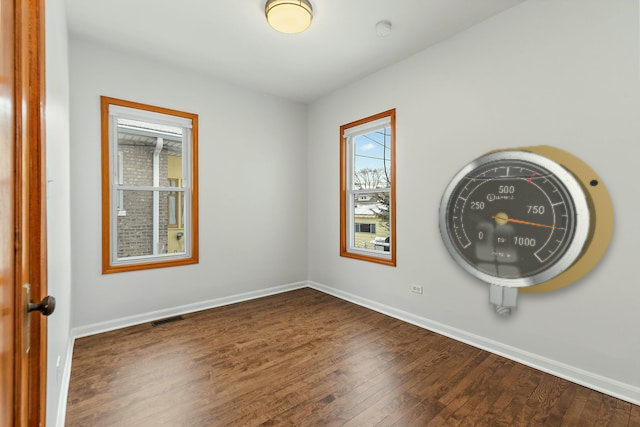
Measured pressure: 850,psi
